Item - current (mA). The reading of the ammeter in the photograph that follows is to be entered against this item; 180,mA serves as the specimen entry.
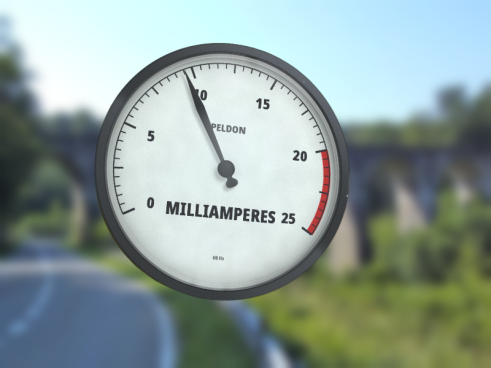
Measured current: 9.5,mA
